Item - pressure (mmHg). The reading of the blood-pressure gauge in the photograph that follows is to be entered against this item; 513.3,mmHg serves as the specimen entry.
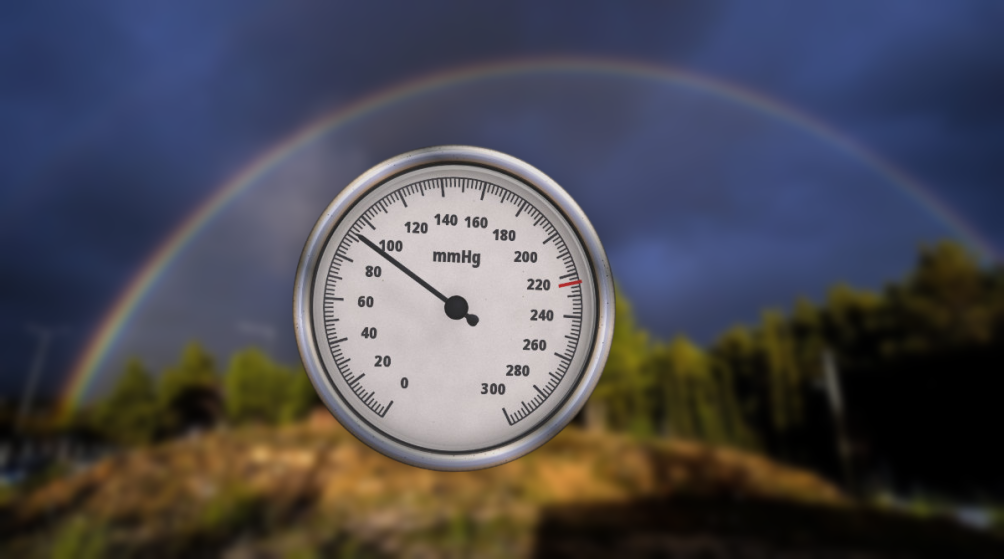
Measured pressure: 92,mmHg
